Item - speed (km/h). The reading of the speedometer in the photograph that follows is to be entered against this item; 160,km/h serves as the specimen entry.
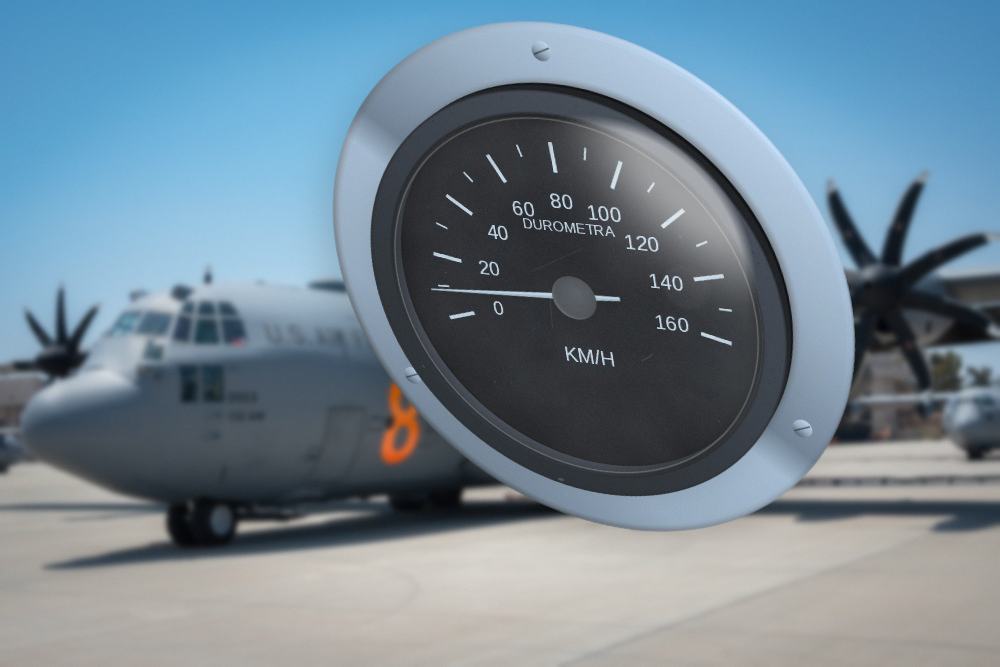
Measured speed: 10,km/h
